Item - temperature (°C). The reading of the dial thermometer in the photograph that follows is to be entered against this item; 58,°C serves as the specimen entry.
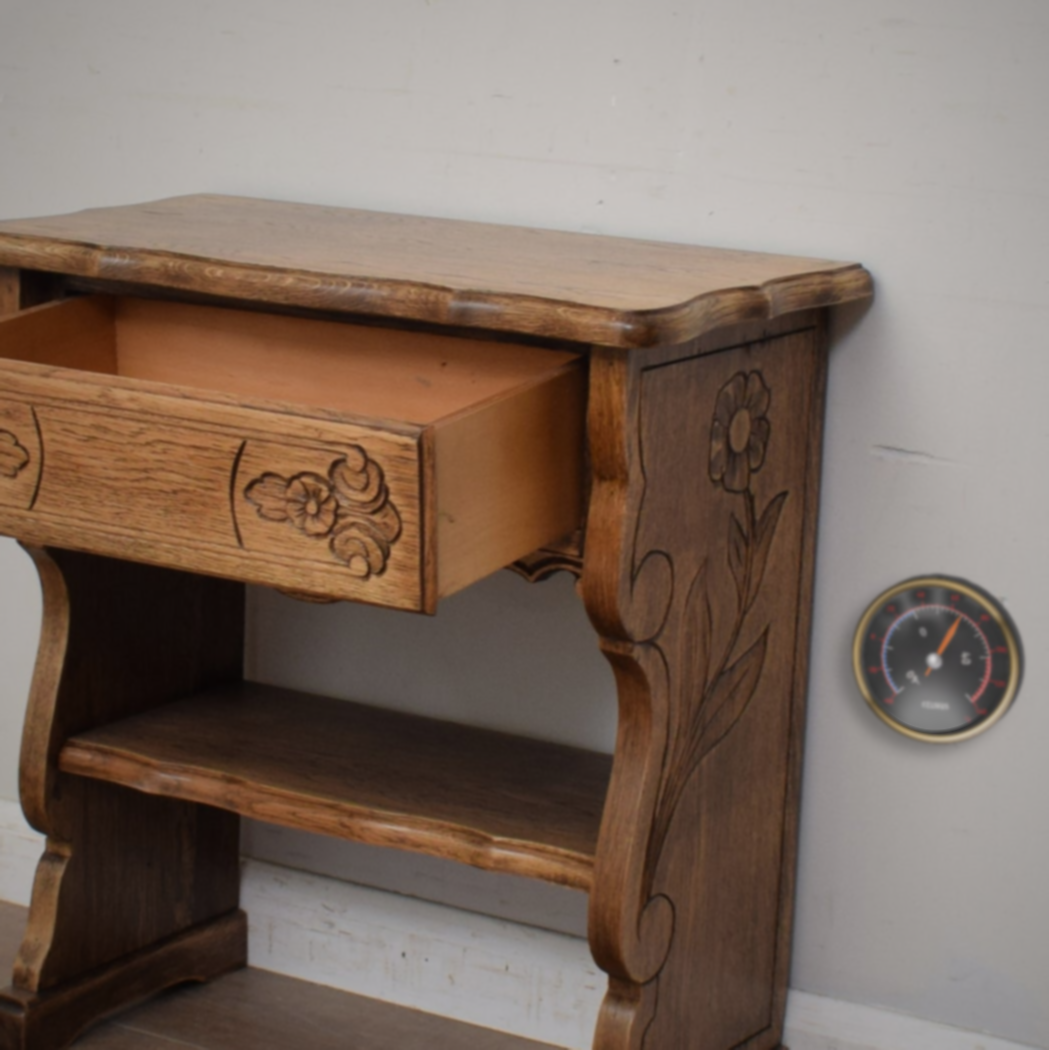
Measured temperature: 20,°C
